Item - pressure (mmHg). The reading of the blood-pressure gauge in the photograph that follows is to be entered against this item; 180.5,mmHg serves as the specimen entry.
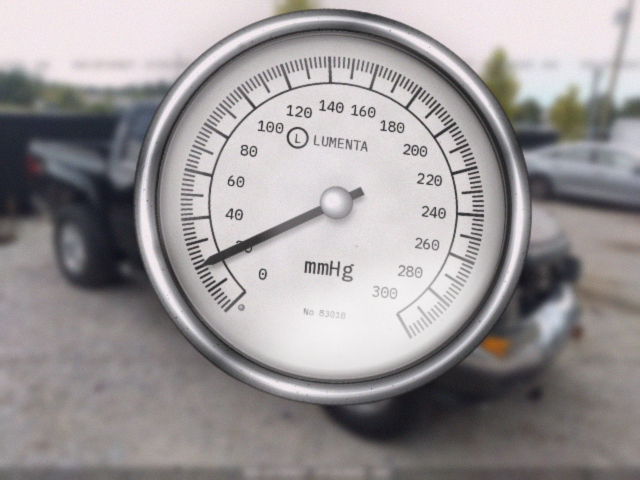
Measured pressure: 20,mmHg
